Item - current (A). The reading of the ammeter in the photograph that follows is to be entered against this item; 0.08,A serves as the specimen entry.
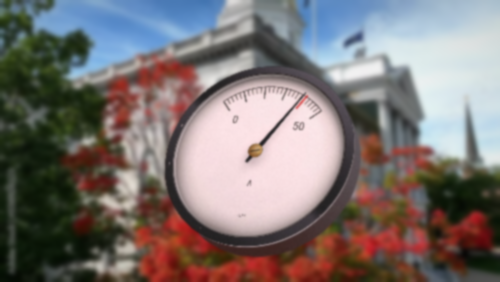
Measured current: 40,A
